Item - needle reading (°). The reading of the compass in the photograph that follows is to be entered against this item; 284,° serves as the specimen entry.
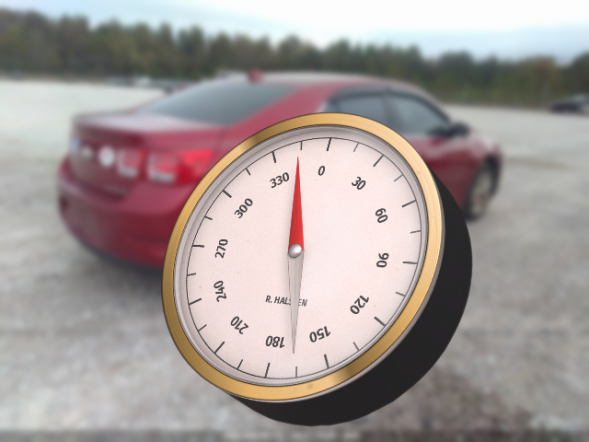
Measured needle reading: 345,°
